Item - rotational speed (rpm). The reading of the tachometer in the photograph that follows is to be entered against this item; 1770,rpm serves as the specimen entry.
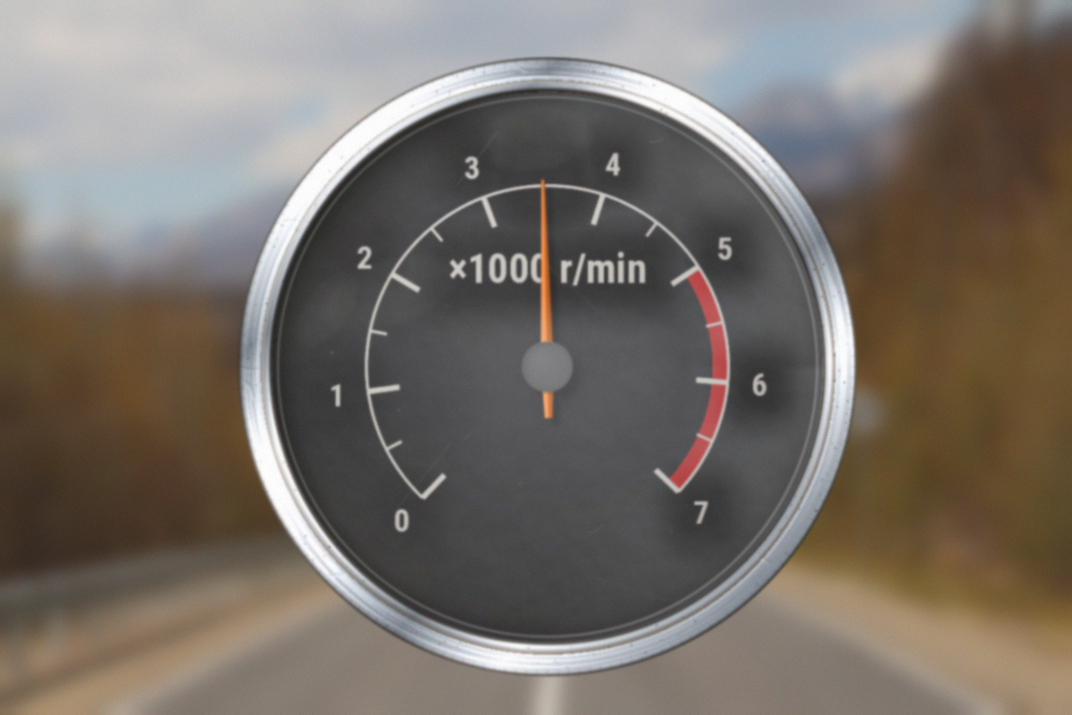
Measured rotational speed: 3500,rpm
